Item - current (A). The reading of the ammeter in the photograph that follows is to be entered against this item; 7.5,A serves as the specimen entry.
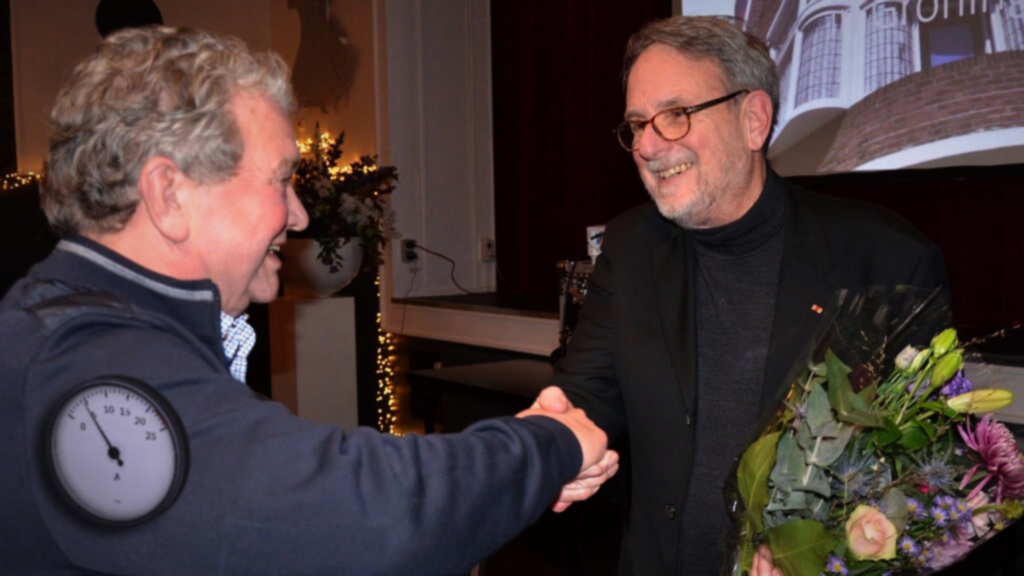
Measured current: 5,A
